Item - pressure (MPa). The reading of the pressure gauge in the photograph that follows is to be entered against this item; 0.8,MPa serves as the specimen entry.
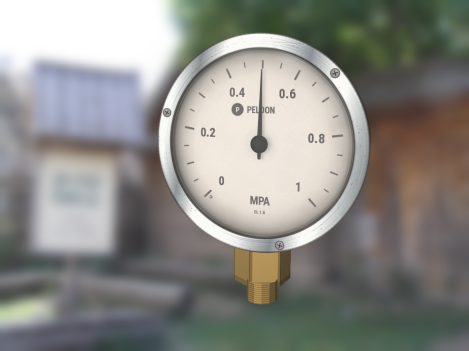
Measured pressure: 0.5,MPa
